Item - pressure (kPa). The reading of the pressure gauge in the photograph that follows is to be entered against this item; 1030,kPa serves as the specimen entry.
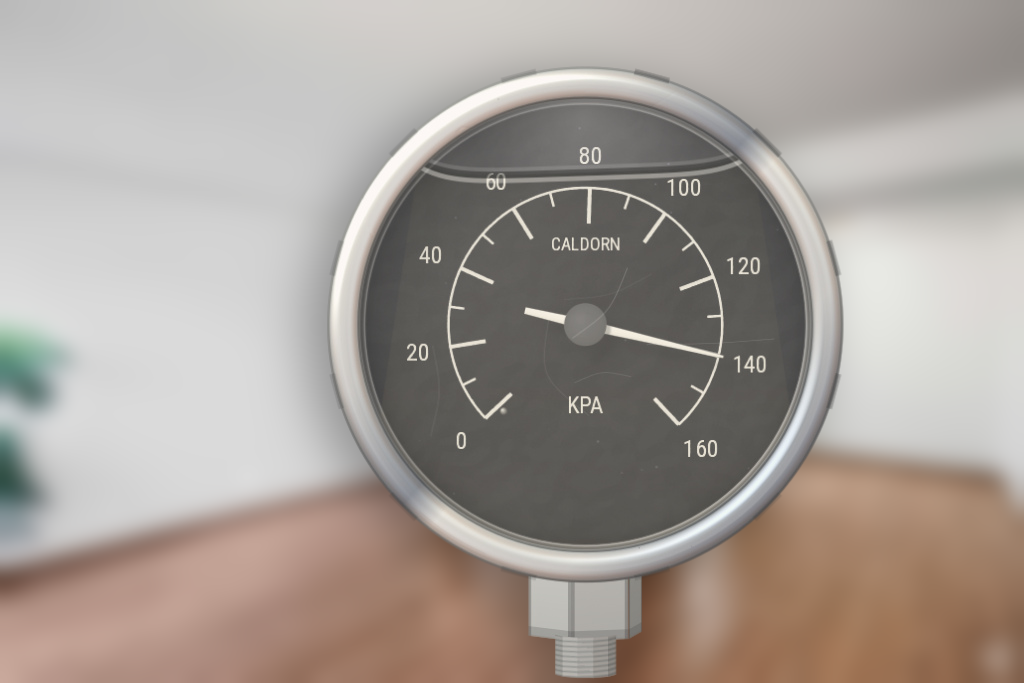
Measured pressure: 140,kPa
